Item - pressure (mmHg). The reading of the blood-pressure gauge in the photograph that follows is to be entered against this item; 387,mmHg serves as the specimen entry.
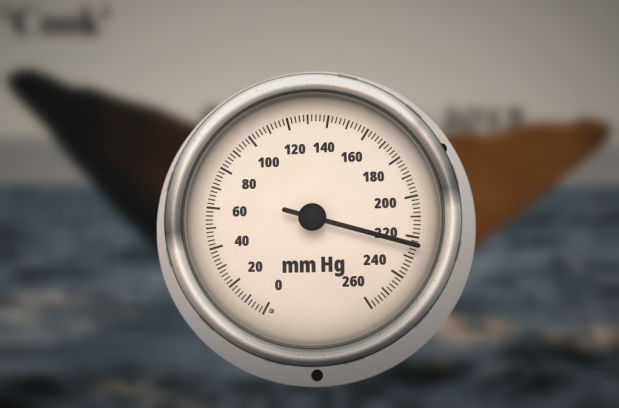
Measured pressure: 224,mmHg
